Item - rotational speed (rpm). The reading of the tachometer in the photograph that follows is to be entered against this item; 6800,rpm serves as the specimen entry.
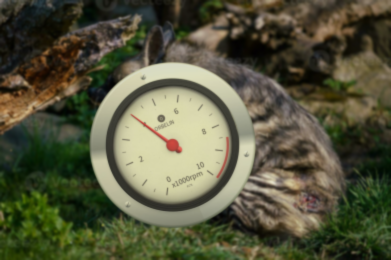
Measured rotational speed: 4000,rpm
